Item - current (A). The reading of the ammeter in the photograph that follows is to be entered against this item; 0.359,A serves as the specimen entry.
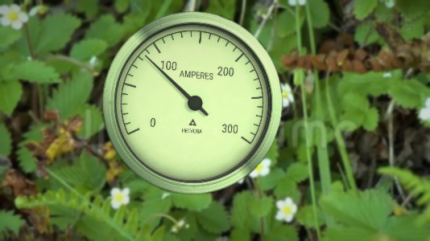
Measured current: 85,A
